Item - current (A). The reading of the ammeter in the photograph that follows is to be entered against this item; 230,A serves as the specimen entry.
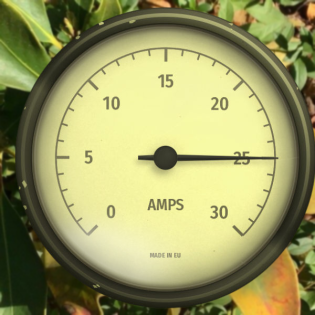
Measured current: 25,A
